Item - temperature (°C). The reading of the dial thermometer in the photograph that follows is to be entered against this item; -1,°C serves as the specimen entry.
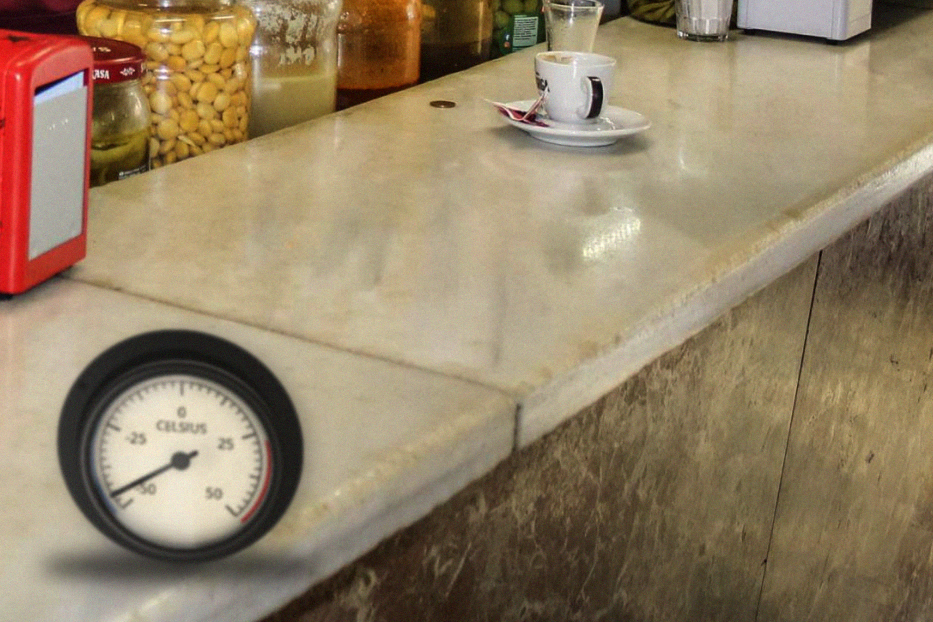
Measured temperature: -45,°C
